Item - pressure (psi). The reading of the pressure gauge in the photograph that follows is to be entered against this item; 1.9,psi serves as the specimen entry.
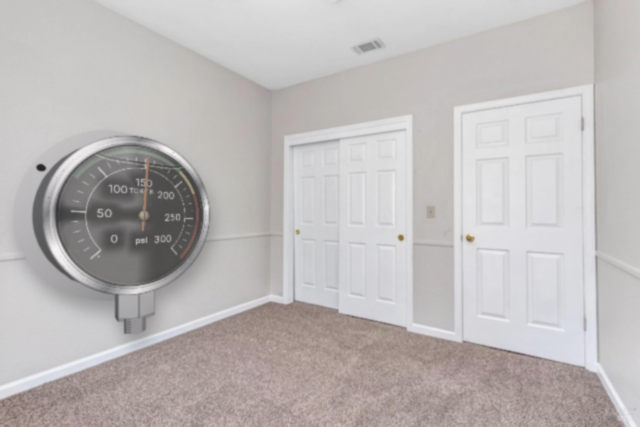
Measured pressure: 150,psi
